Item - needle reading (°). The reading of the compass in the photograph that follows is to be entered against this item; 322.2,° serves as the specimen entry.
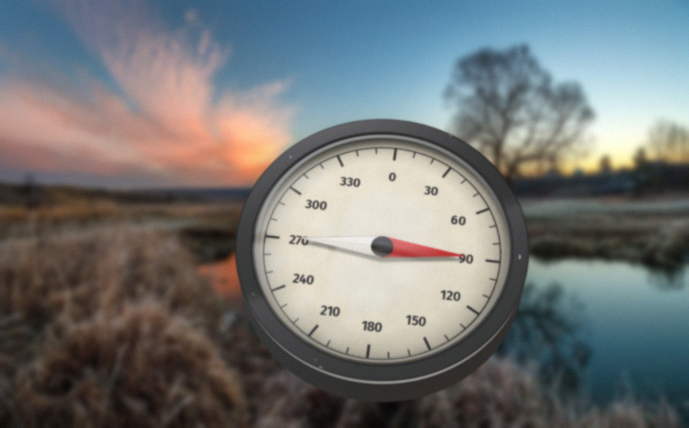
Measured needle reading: 90,°
